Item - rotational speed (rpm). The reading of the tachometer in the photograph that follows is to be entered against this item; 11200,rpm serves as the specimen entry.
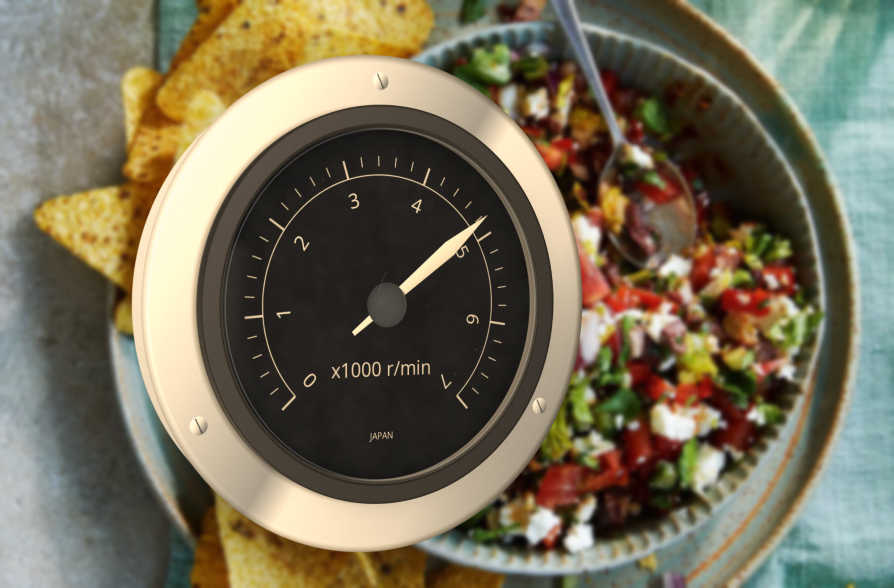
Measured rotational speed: 4800,rpm
